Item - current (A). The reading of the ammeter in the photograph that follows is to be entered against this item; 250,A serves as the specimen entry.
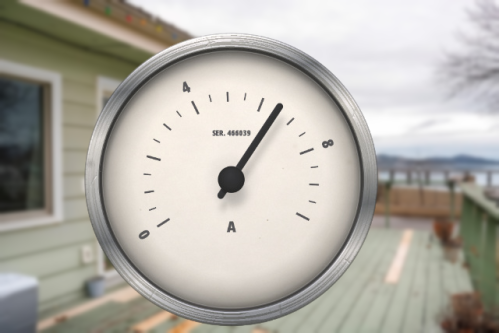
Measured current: 6.5,A
